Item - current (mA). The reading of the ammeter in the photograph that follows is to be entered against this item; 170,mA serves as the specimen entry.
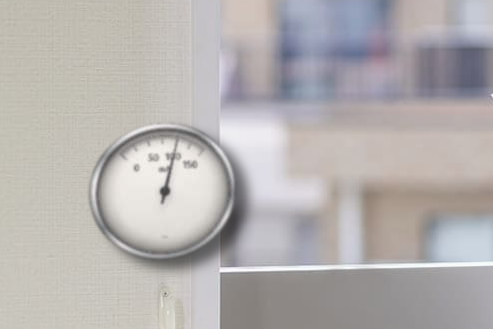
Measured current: 100,mA
